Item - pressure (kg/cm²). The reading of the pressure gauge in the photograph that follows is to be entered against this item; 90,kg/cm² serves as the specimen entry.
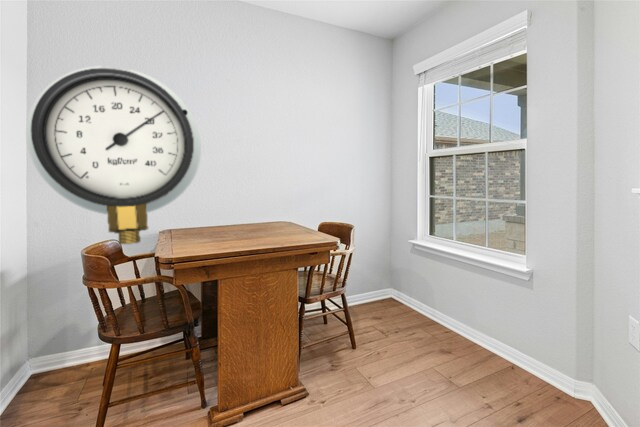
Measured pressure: 28,kg/cm²
